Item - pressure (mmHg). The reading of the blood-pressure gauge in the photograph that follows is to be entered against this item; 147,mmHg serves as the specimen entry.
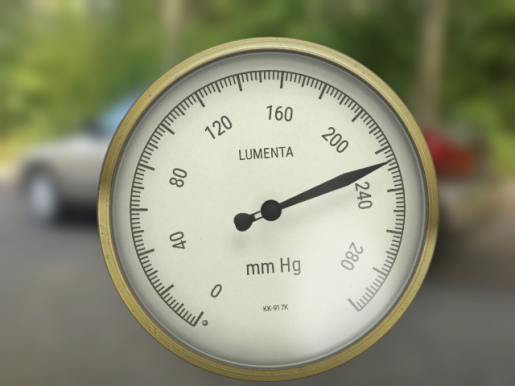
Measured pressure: 226,mmHg
